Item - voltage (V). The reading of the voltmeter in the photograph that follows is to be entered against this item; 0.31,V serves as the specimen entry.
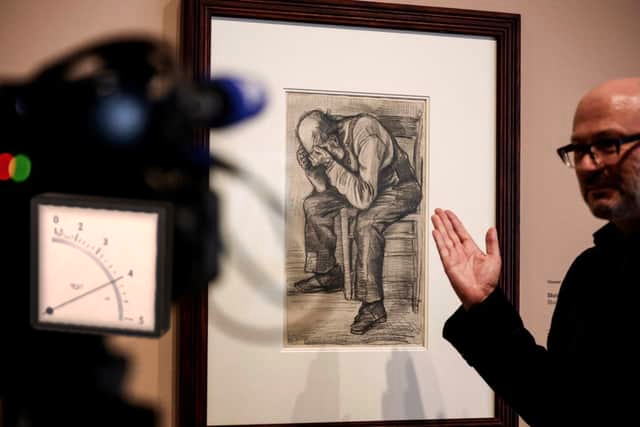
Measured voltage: 4,V
